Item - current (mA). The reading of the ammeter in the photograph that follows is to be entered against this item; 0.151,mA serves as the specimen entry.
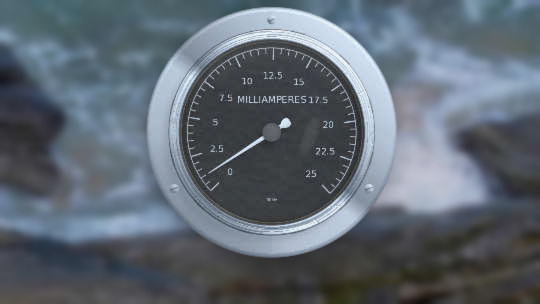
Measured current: 1,mA
